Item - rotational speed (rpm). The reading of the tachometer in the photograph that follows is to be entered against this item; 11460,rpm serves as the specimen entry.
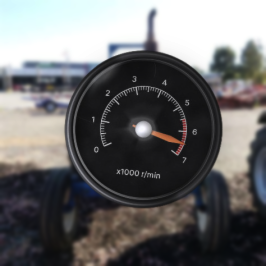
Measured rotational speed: 6500,rpm
